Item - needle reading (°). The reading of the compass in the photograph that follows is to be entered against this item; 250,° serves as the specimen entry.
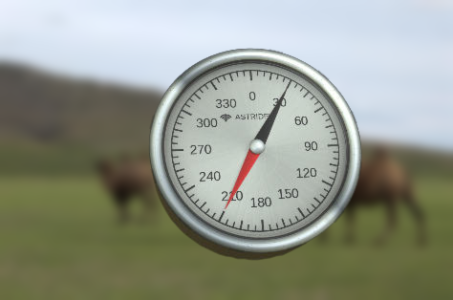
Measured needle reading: 210,°
